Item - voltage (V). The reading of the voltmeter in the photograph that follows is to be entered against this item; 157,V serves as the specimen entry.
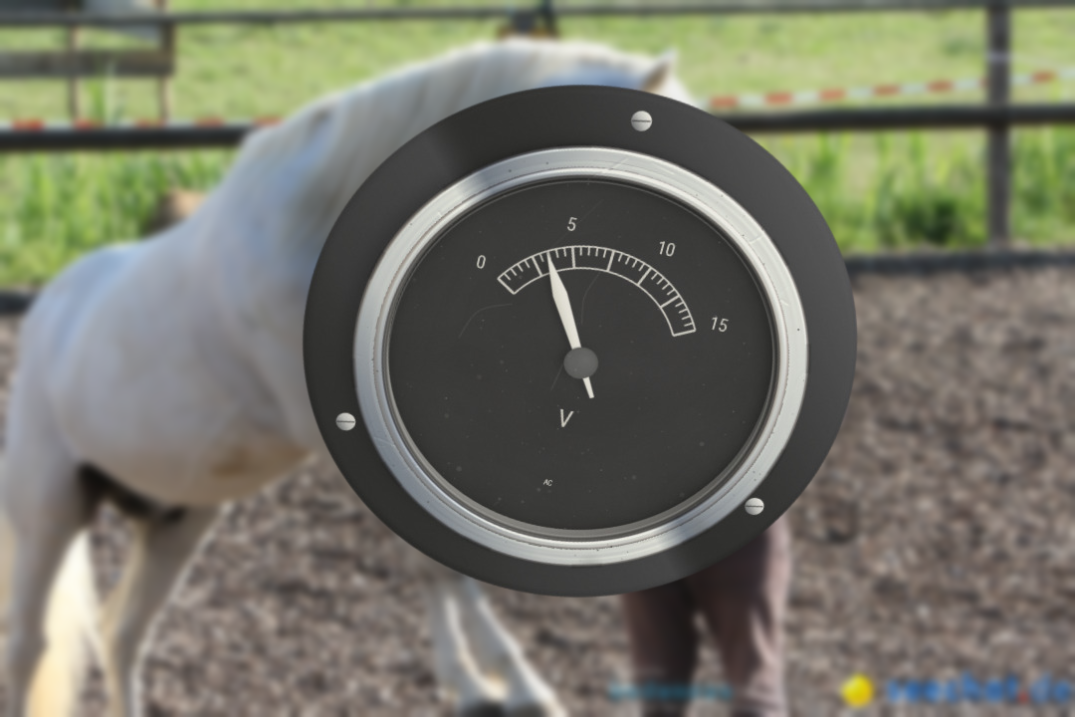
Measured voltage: 3.5,V
